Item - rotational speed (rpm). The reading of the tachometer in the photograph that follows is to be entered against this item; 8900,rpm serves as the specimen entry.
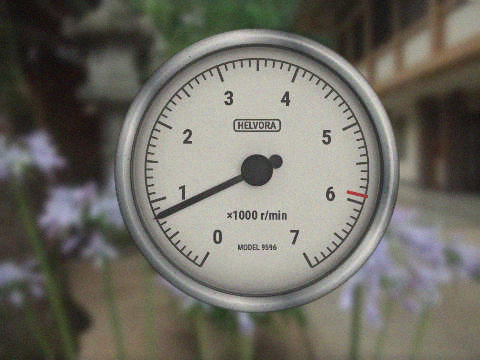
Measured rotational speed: 800,rpm
